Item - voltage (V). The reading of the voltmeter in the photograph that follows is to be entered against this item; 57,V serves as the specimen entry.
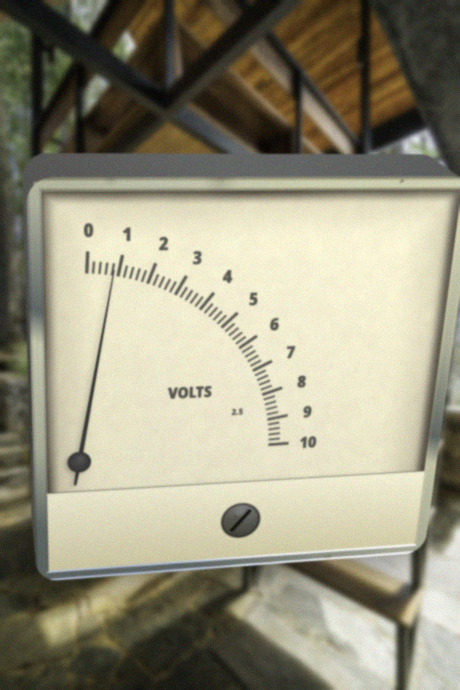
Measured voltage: 0.8,V
